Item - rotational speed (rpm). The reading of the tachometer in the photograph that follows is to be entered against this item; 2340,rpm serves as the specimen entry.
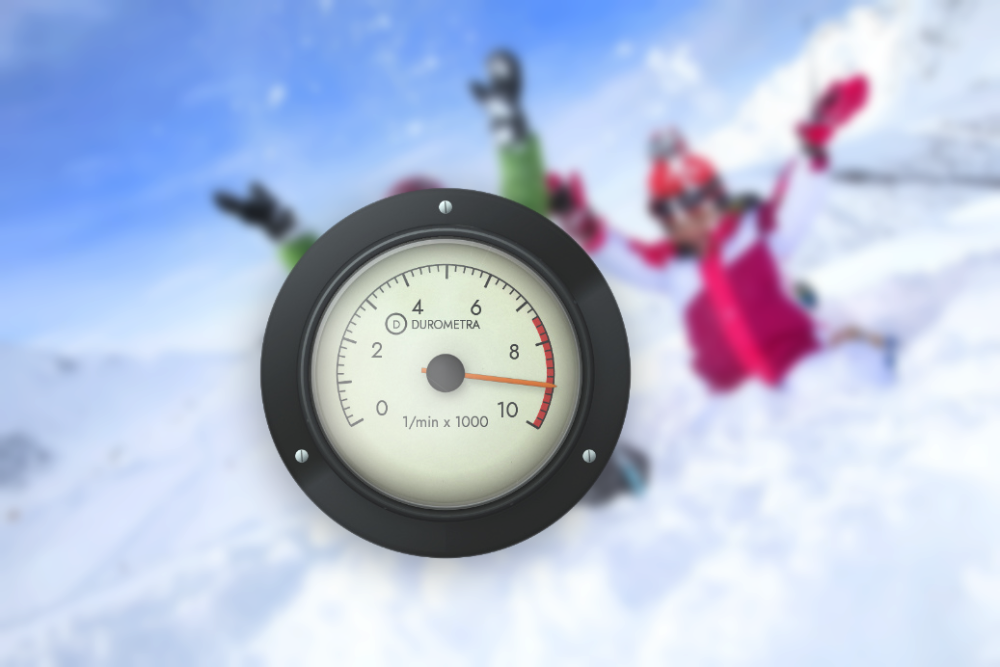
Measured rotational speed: 9000,rpm
